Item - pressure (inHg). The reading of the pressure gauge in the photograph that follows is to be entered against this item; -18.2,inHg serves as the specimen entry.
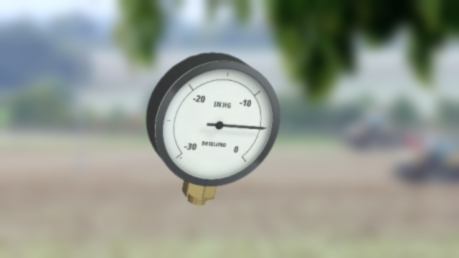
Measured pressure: -5,inHg
